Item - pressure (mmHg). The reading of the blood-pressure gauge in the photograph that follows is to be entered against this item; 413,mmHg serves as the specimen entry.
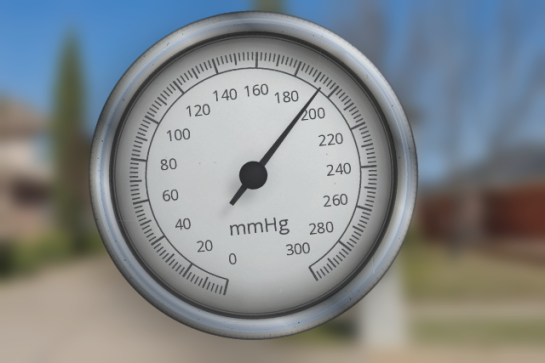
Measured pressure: 194,mmHg
